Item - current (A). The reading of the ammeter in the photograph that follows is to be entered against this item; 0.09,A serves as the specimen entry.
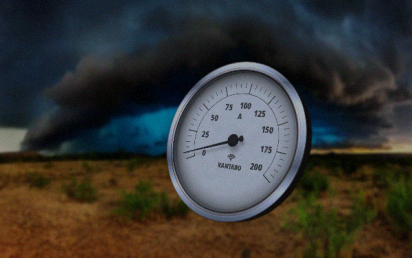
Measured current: 5,A
